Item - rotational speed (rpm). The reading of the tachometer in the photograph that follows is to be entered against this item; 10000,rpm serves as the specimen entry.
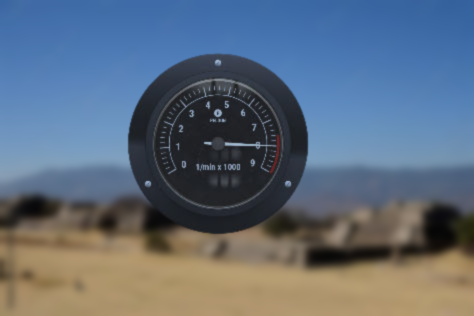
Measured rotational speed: 8000,rpm
